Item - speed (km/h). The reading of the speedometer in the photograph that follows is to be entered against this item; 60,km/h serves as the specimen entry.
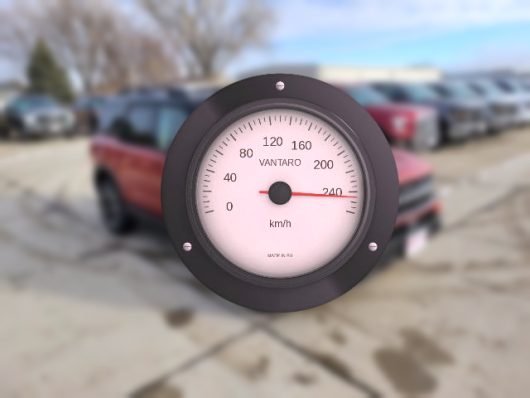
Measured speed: 245,km/h
